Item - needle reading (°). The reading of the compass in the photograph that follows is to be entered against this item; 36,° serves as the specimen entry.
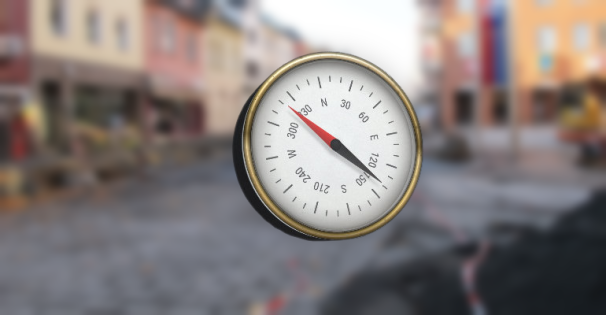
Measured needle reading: 320,°
